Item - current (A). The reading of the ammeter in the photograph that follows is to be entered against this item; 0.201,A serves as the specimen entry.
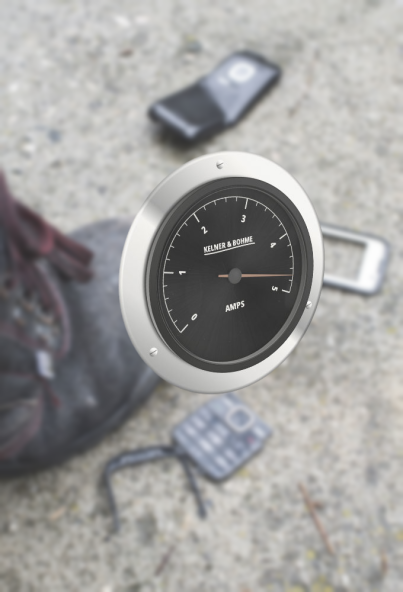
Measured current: 4.7,A
